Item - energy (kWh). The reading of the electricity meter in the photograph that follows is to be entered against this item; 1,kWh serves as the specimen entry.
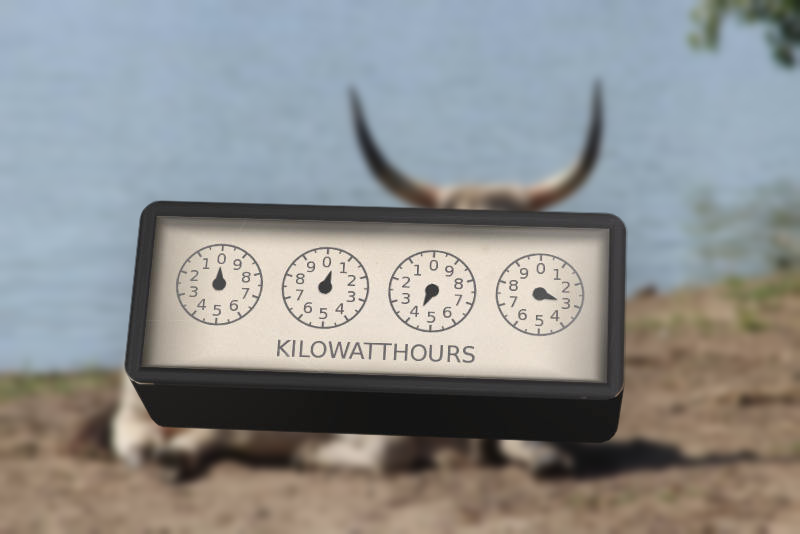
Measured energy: 43,kWh
